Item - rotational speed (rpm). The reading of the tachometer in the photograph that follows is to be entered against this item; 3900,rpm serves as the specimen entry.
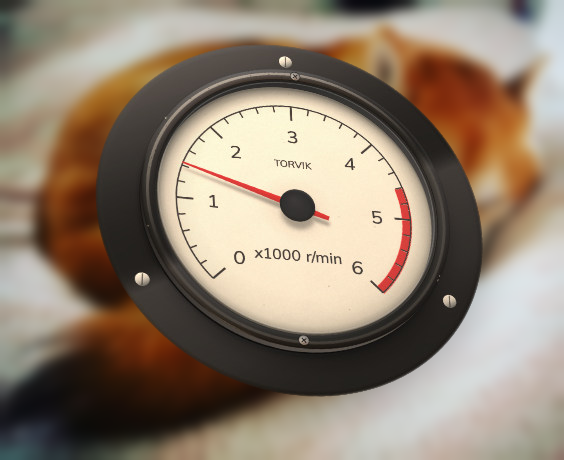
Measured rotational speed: 1400,rpm
